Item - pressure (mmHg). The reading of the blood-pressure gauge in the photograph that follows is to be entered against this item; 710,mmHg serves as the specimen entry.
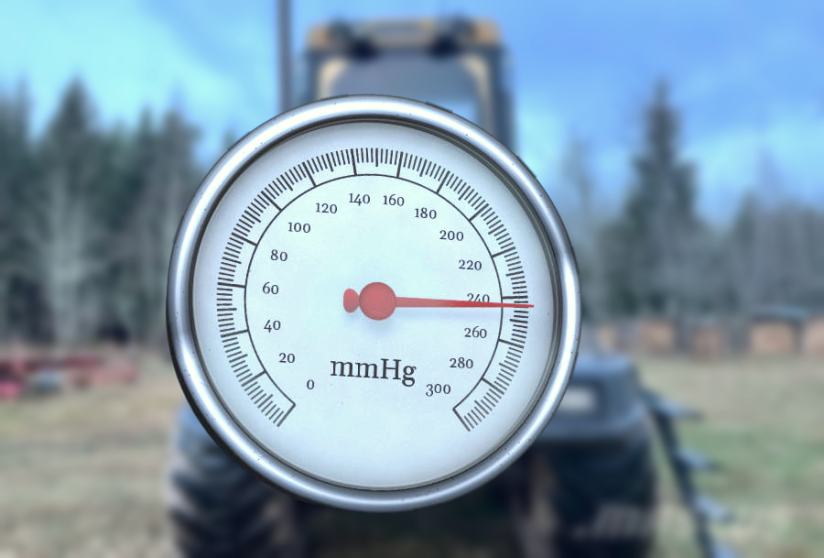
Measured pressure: 244,mmHg
